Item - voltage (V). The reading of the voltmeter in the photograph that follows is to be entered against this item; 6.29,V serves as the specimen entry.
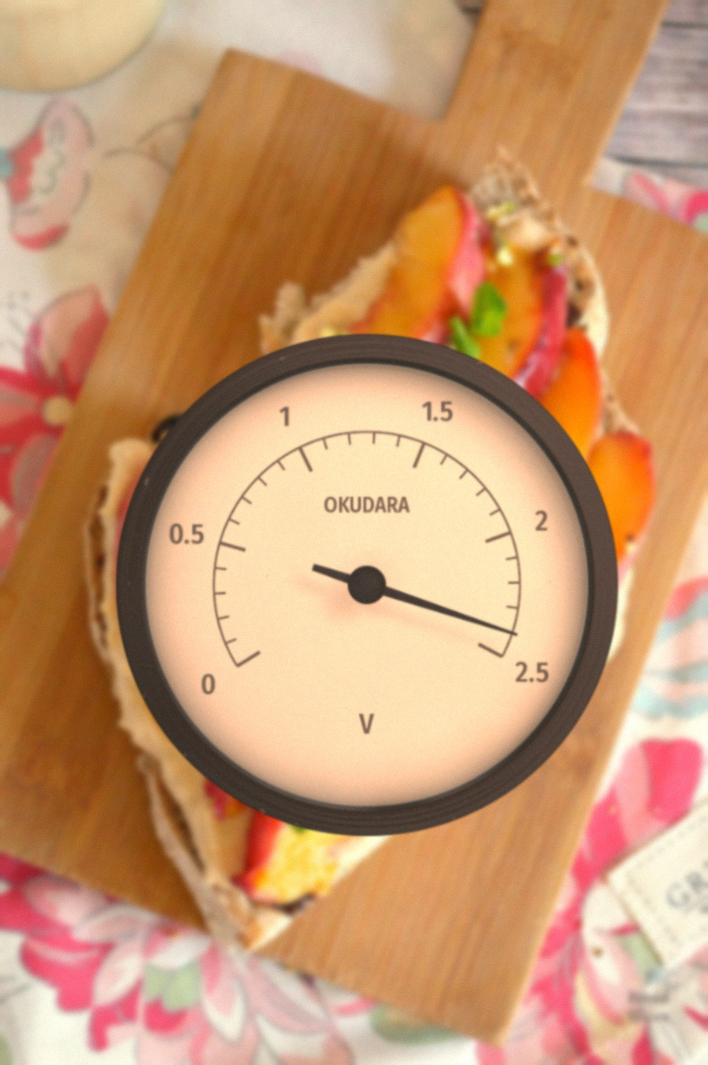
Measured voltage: 2.4,V
